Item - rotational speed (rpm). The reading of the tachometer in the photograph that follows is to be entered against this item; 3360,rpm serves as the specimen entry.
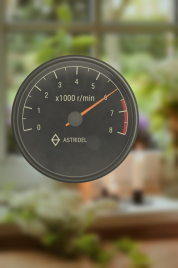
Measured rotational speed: 6000,rpm
